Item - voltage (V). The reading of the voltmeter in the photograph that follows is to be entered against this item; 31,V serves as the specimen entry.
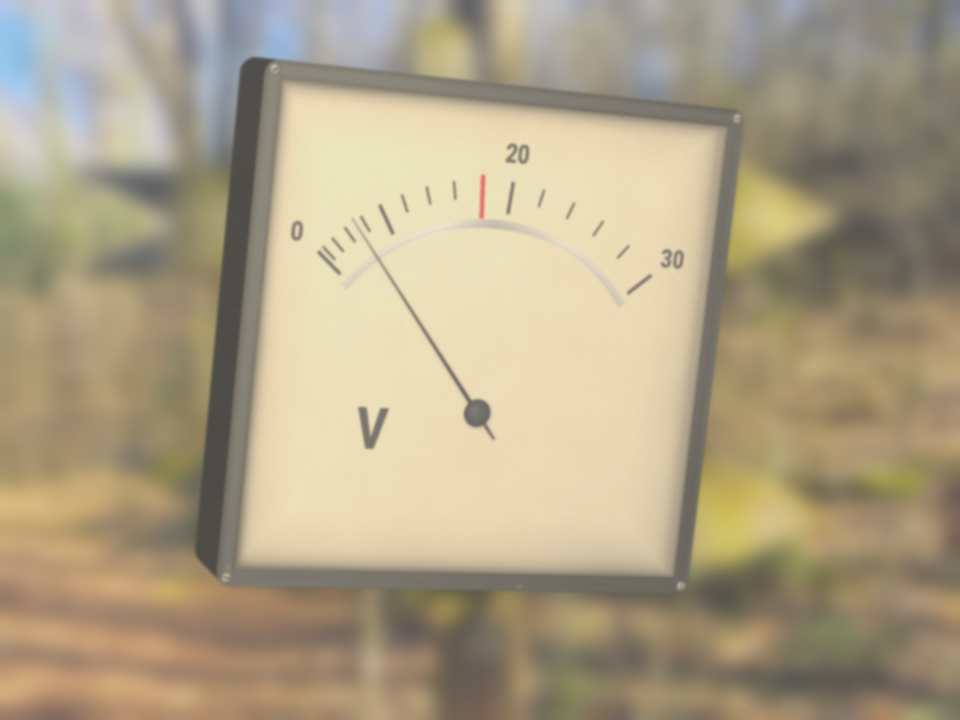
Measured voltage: 7,V
